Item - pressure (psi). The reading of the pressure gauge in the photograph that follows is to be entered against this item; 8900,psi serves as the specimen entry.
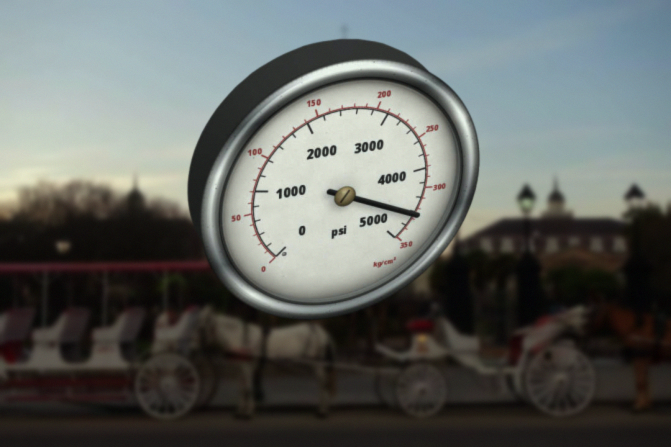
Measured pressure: 4600,psi
